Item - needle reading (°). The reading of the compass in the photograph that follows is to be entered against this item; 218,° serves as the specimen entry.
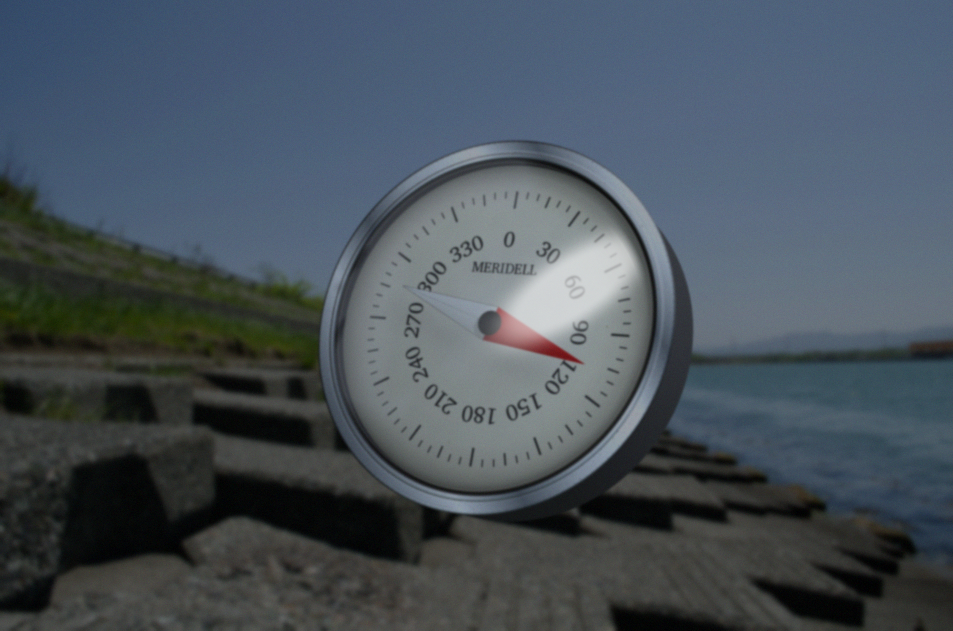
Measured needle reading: 107.5,°
